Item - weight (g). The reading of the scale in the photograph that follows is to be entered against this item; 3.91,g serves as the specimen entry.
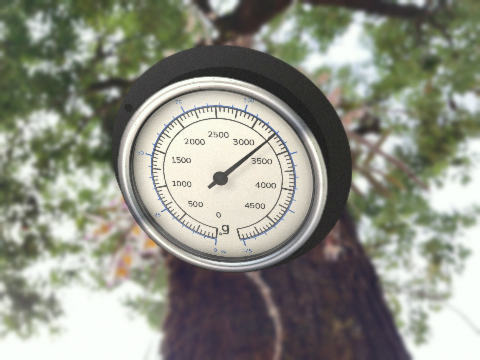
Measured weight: 3250,g
